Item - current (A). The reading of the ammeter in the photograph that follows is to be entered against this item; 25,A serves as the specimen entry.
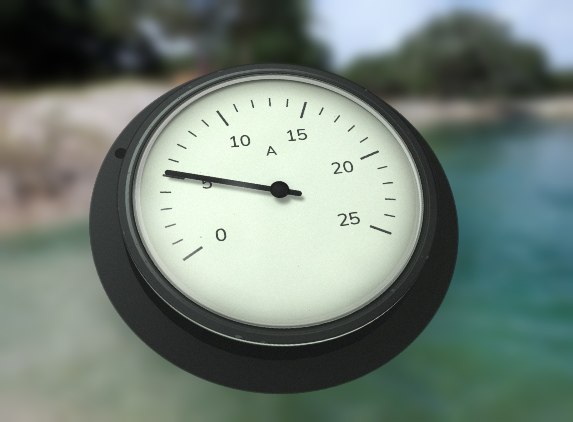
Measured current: 5,A
